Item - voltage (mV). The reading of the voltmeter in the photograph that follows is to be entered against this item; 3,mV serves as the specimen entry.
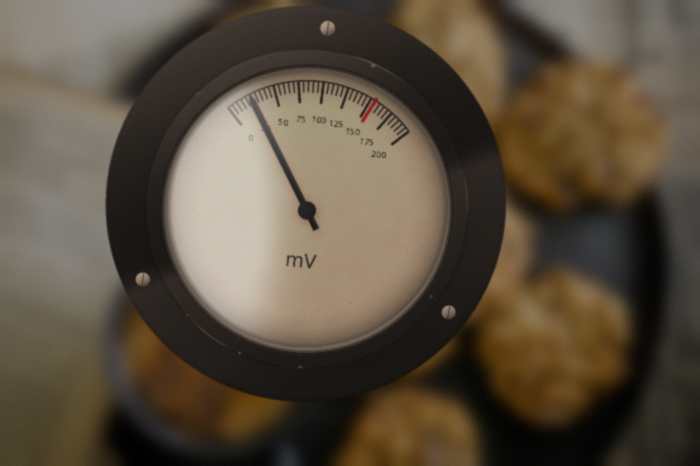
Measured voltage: 25,mV
